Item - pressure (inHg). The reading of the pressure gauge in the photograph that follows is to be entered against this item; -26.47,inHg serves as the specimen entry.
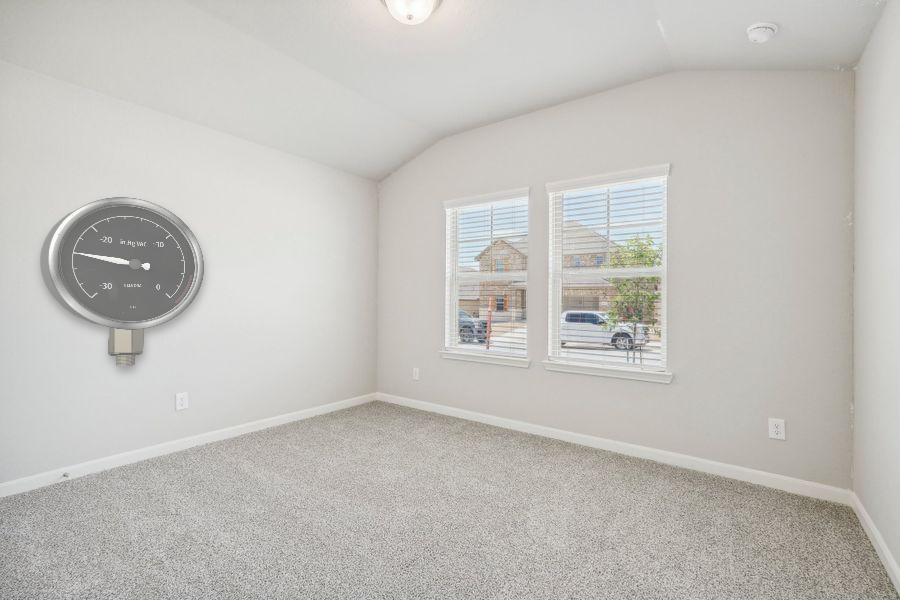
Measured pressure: -24,inHg
